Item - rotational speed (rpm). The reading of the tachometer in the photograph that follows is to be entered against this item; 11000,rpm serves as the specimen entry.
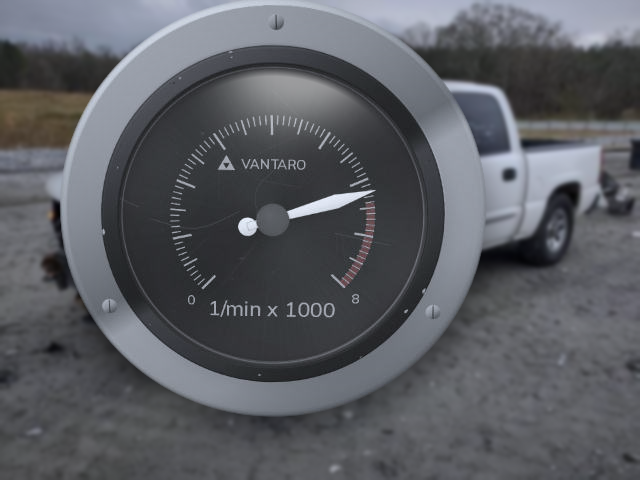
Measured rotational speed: 6200,rpm
